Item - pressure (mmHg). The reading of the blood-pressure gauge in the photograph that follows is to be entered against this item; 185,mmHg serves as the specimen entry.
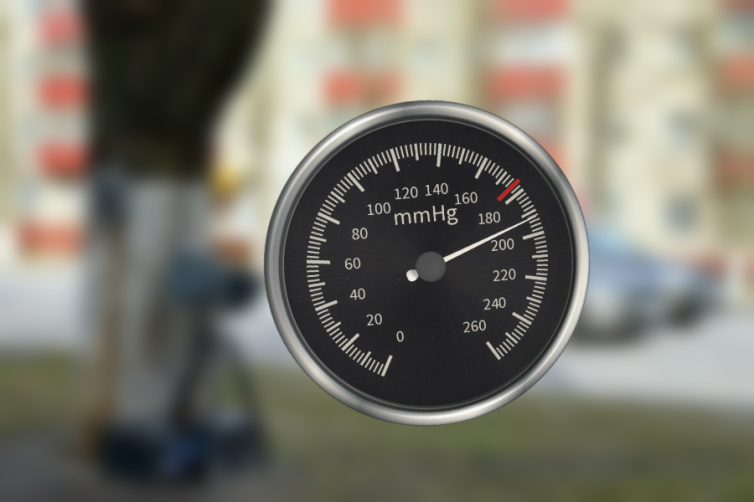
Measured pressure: 192,mmHg
